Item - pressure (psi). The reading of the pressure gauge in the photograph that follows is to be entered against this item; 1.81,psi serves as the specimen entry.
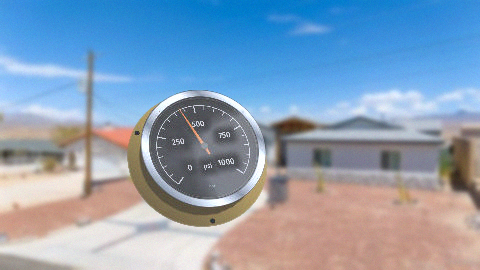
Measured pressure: 425,psi
